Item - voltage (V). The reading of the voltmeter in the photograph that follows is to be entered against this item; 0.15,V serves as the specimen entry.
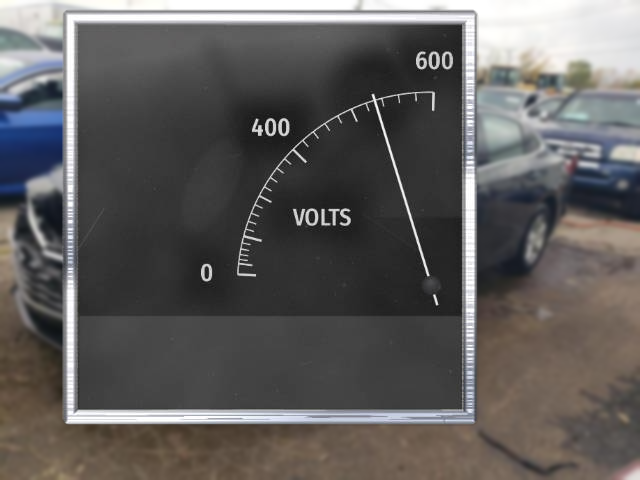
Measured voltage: 530,V
